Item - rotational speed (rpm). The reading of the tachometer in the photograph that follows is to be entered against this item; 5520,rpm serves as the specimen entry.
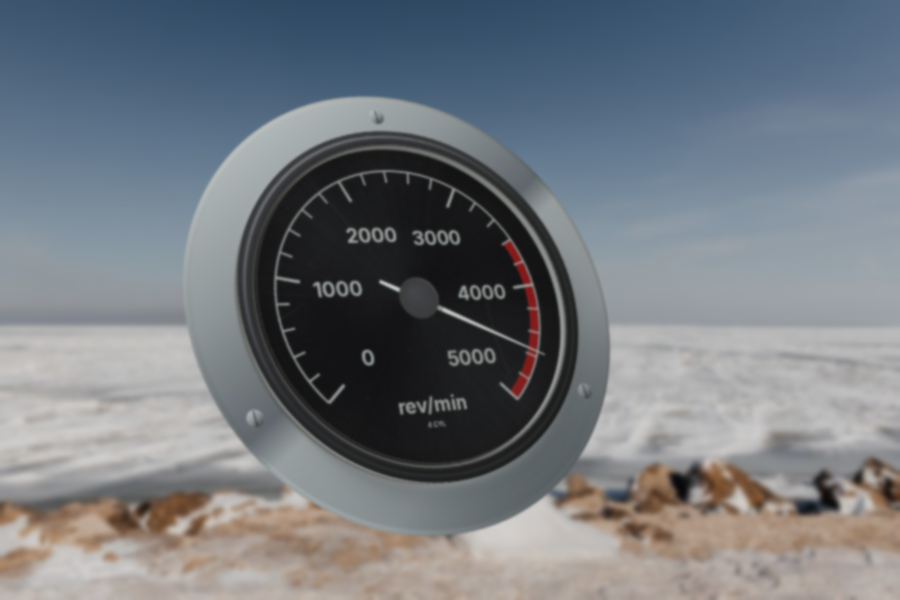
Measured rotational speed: 4600,rpm
